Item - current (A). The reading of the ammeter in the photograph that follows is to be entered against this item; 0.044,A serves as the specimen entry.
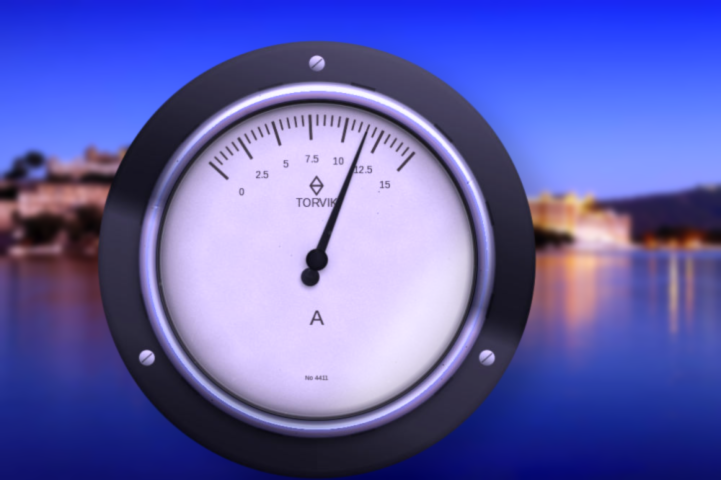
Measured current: 11.5,A
